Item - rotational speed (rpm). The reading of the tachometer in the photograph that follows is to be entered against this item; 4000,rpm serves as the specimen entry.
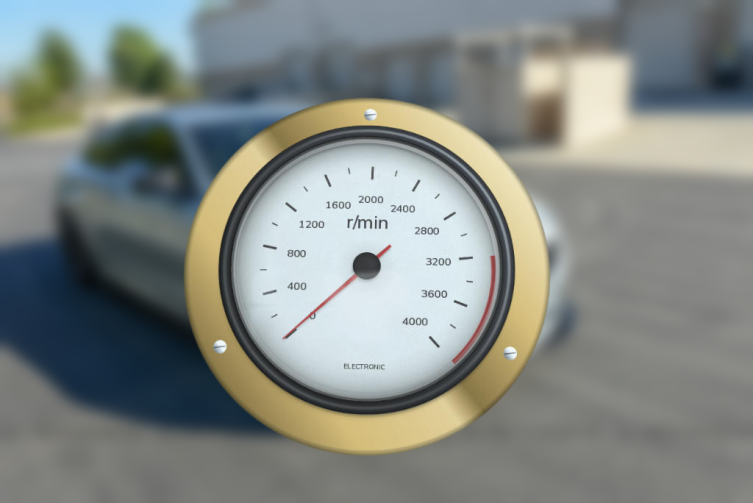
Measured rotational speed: 0,rpm
